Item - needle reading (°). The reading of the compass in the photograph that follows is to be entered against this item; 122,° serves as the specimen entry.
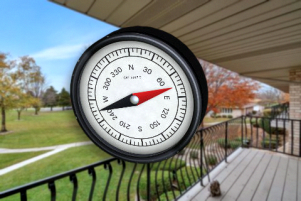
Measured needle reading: 75,°
